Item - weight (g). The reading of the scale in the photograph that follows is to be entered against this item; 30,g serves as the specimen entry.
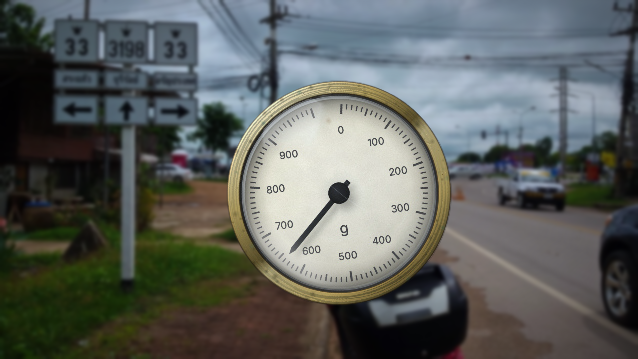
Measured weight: 640,g
